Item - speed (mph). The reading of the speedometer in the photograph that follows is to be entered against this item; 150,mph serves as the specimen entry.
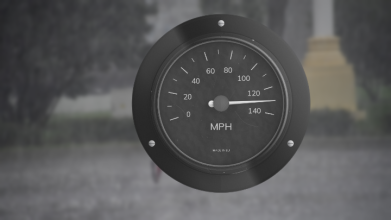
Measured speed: 130,mph
